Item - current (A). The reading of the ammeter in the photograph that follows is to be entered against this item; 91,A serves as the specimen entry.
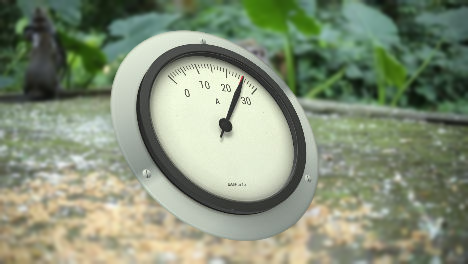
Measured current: 25,A
